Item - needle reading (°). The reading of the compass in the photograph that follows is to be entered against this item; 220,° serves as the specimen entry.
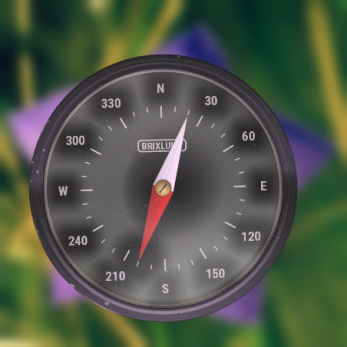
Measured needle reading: 200,°
